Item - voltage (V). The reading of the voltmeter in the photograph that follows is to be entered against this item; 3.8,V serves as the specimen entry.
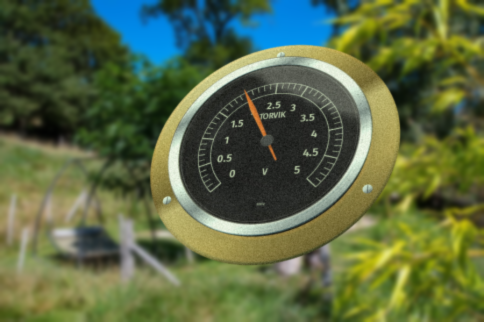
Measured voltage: 2,V
